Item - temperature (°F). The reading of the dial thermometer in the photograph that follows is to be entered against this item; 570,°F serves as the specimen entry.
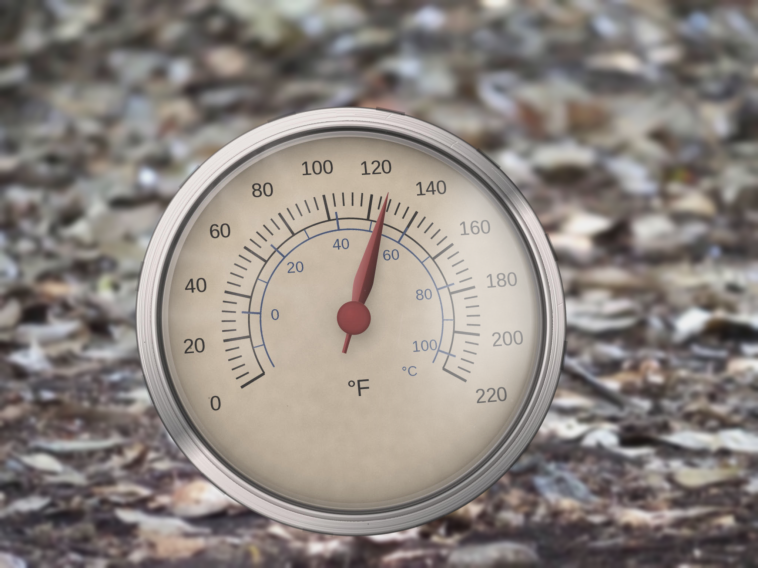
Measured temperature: 126,°F
